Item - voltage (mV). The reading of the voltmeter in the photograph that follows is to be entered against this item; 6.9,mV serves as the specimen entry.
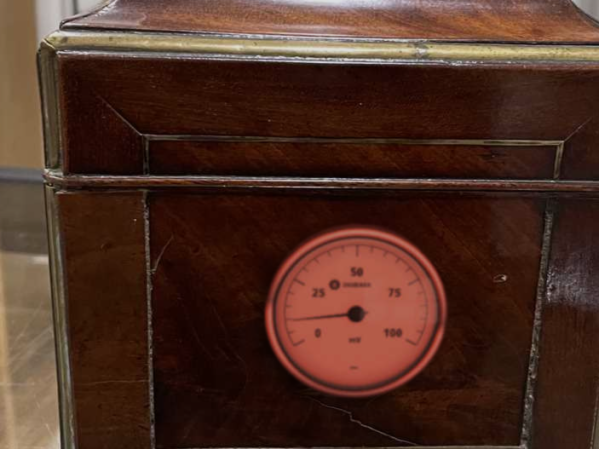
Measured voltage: 10,mV
